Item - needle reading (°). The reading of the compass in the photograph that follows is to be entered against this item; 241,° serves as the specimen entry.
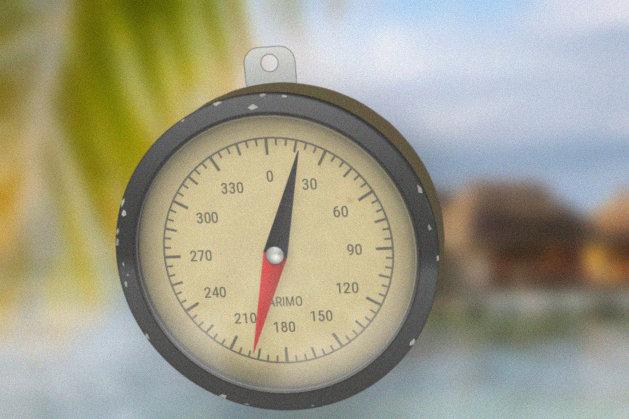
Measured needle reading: 197.5,°
